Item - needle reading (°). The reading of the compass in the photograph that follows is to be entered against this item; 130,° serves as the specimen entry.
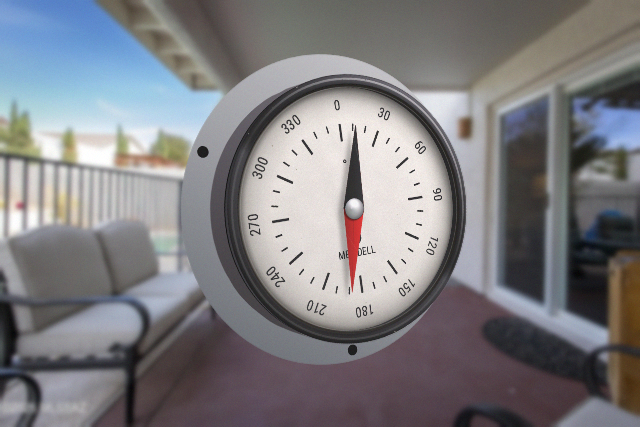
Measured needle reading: 190,°
